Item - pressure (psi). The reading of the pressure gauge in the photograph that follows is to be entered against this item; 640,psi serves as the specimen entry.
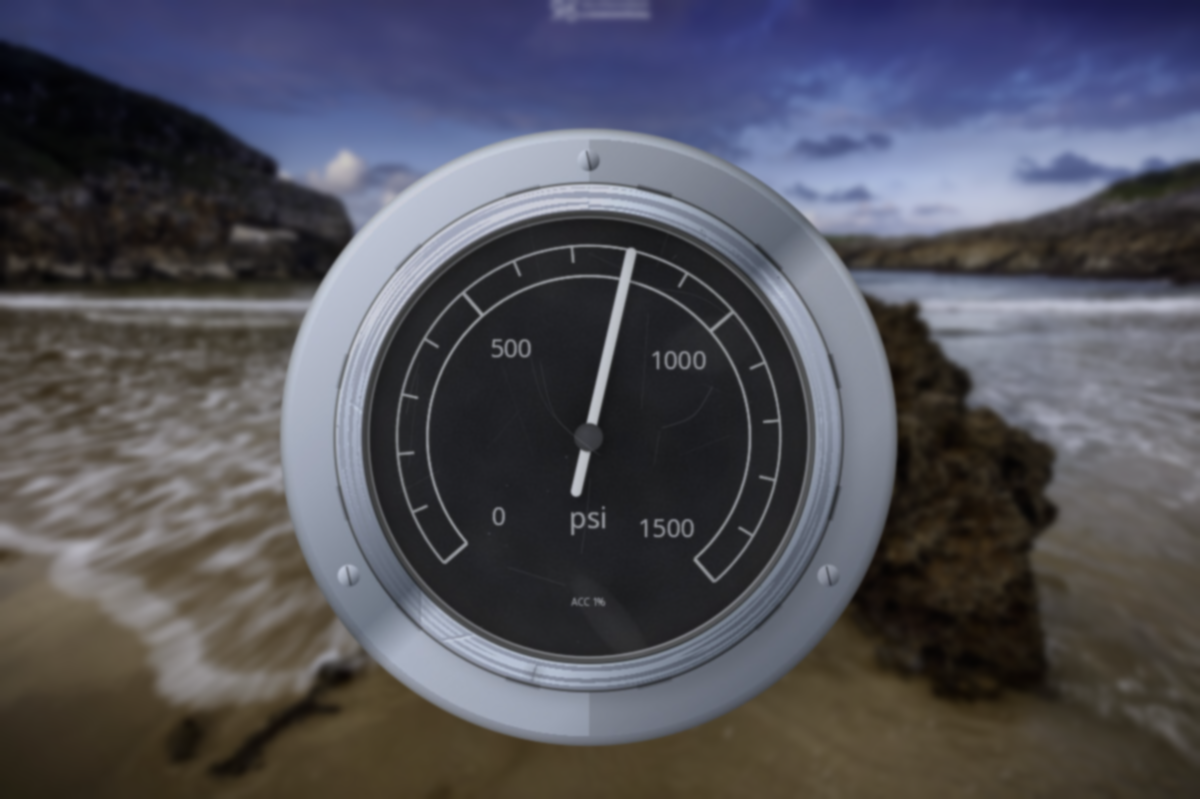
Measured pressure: 800,psi
